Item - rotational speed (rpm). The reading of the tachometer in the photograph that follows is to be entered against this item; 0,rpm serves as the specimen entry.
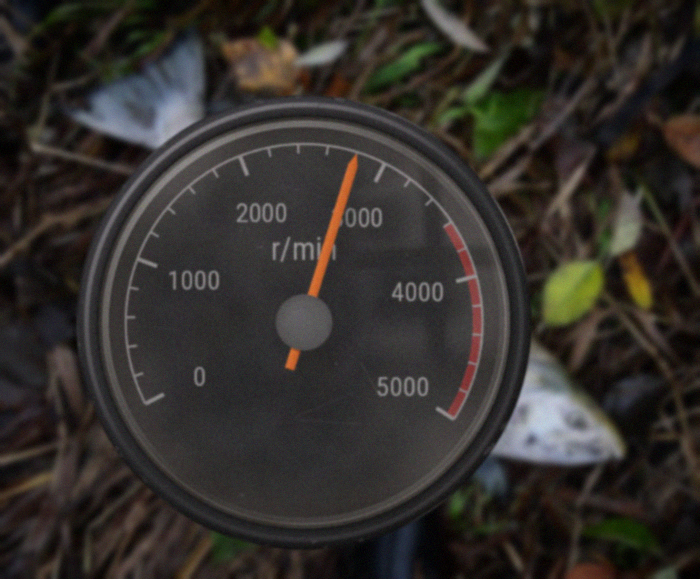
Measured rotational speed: 2800,rpm
